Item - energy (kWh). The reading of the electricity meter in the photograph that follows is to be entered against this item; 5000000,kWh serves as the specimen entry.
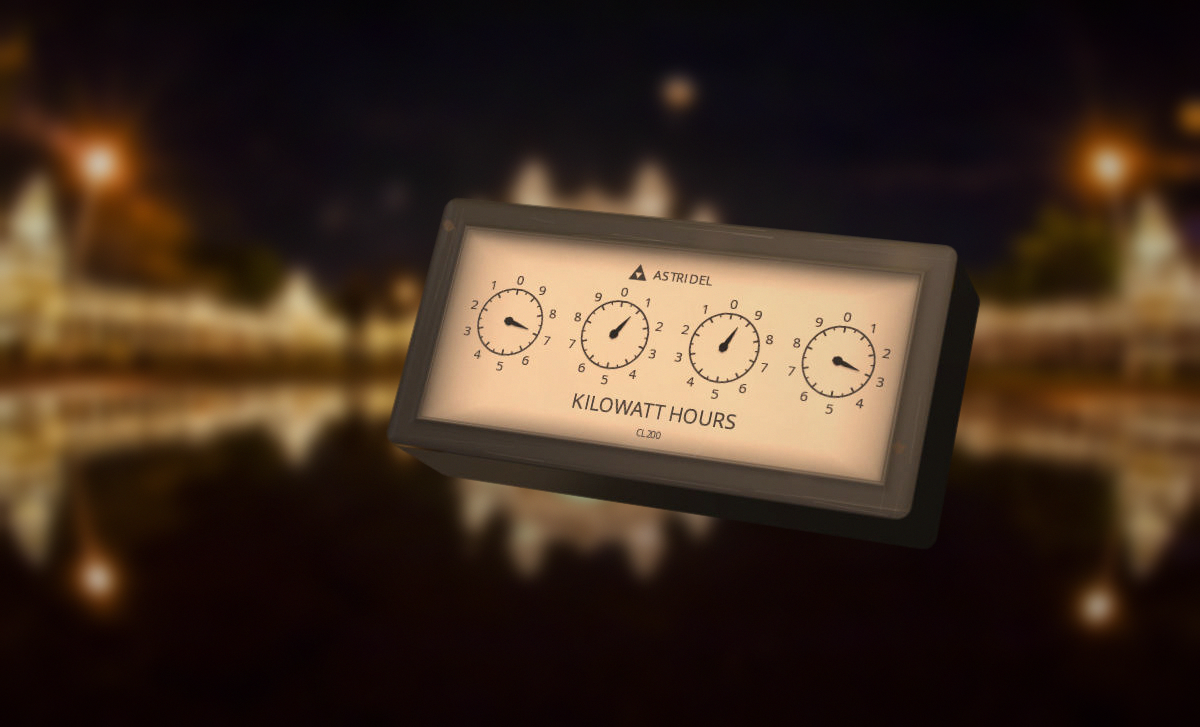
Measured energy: 7093,kWh
